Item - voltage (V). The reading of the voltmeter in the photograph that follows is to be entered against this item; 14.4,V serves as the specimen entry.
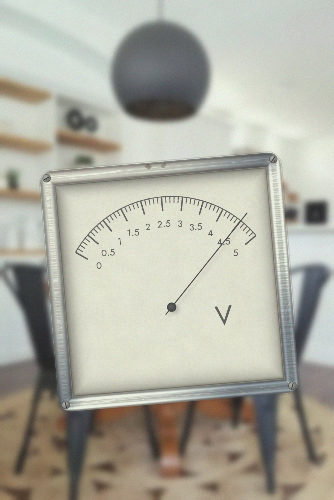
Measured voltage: 4.5,V
